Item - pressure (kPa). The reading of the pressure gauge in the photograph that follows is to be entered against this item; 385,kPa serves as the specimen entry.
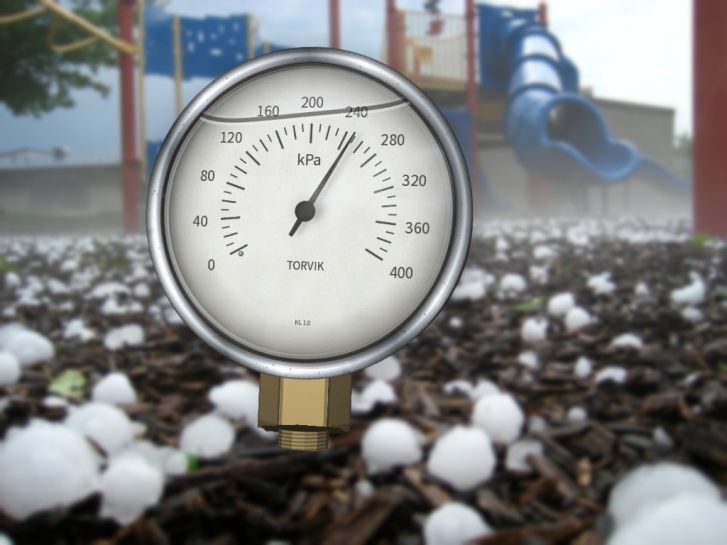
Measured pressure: 250,kPa
